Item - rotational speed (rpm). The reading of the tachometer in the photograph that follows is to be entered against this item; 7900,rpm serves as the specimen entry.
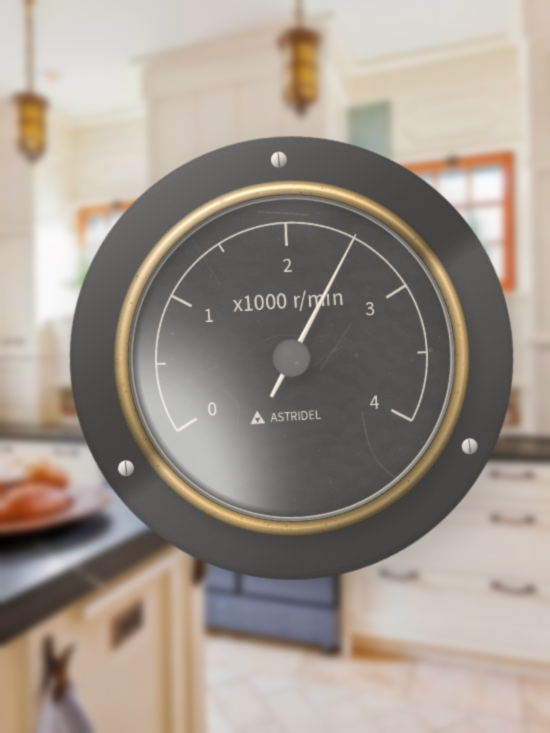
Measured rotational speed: 2500,rpm
